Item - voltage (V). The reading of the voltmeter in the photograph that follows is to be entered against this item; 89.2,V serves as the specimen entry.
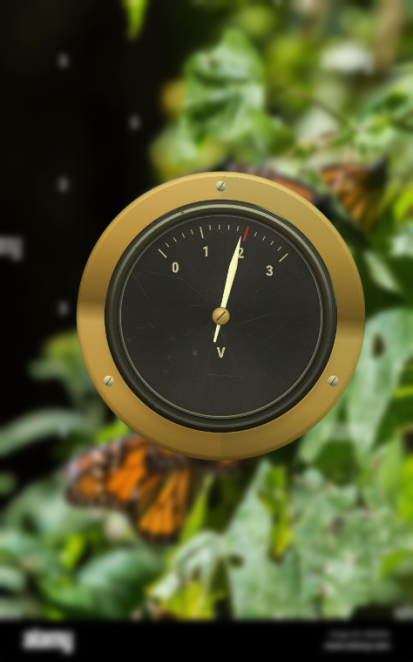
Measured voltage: 1.9,V
